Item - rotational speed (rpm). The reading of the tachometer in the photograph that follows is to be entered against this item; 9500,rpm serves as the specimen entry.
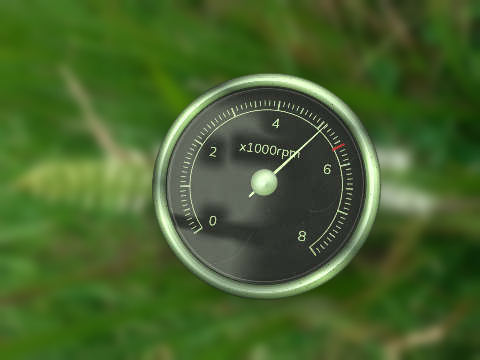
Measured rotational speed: 5100,rpm
